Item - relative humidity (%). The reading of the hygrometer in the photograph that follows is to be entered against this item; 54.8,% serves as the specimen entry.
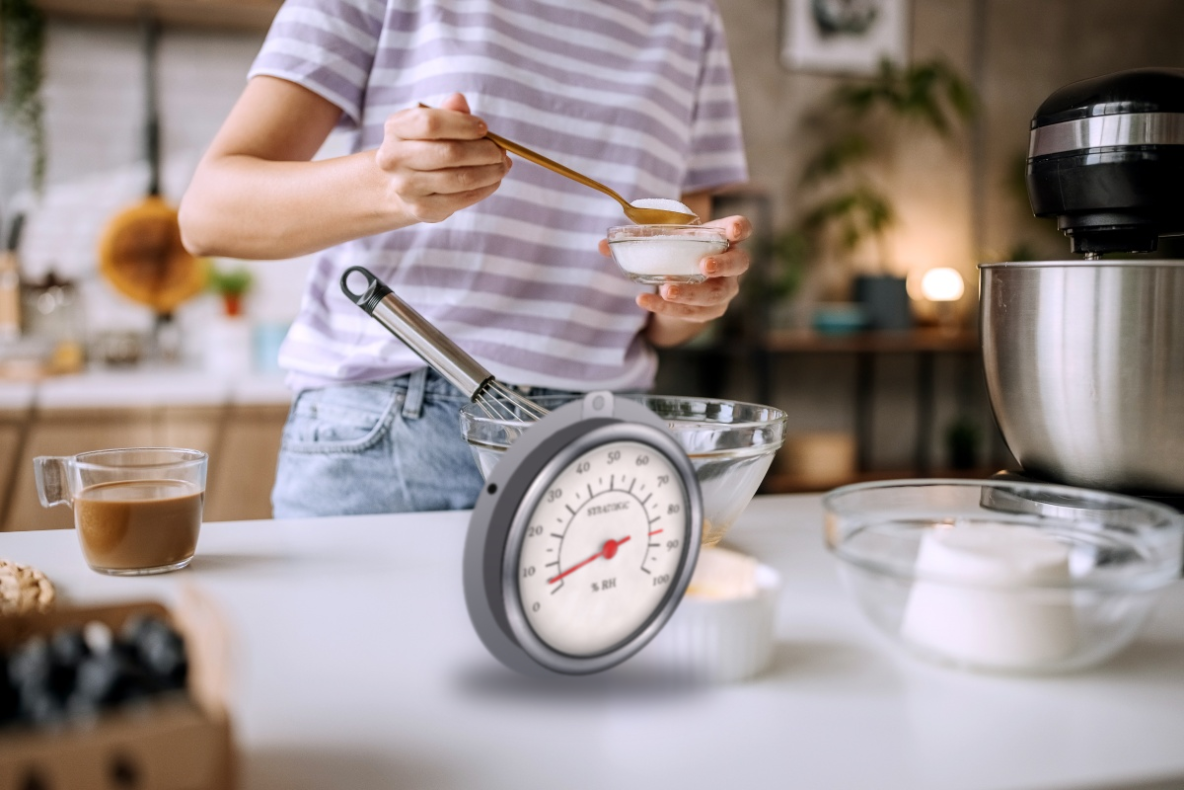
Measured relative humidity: 5,%
